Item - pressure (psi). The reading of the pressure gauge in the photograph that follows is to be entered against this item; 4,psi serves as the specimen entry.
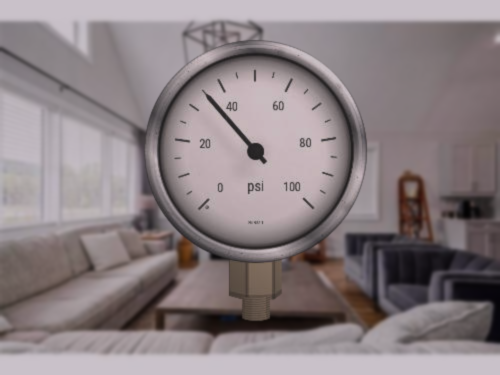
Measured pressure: 35,psi
